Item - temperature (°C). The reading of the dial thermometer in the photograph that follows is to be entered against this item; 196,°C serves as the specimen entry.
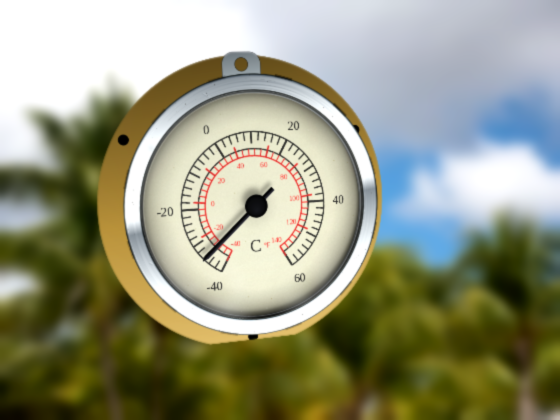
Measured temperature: -34,°C
